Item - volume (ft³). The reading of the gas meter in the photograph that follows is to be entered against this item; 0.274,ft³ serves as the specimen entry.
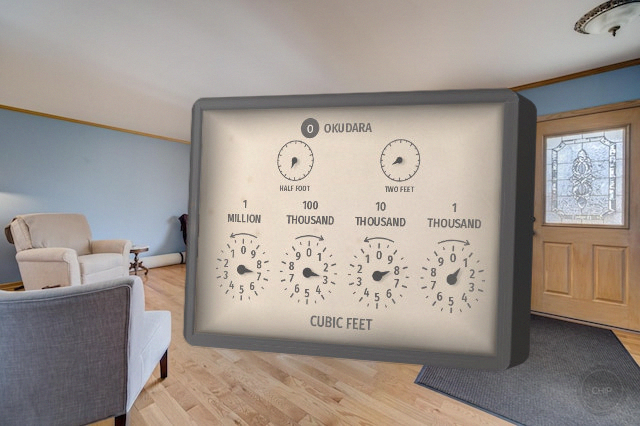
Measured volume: 728100,ft³
